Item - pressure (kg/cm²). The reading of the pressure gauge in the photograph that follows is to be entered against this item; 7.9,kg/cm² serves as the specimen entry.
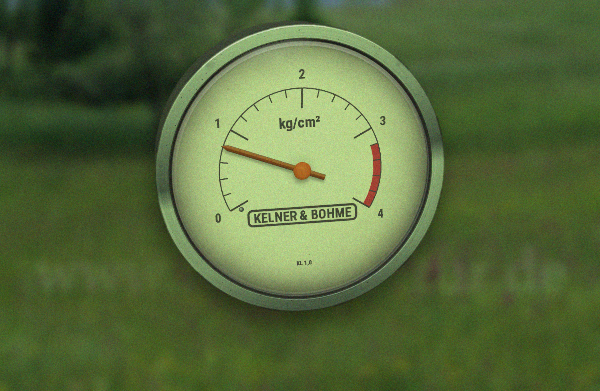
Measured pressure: 0.8,kg/cm²
